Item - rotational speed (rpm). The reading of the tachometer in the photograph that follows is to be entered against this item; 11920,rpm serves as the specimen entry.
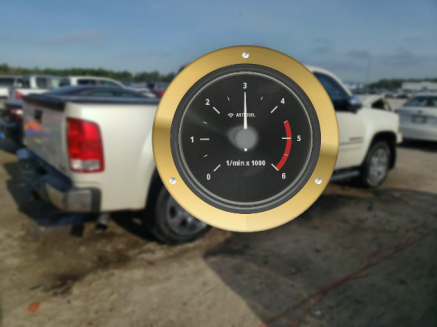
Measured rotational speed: 3000,rpm
